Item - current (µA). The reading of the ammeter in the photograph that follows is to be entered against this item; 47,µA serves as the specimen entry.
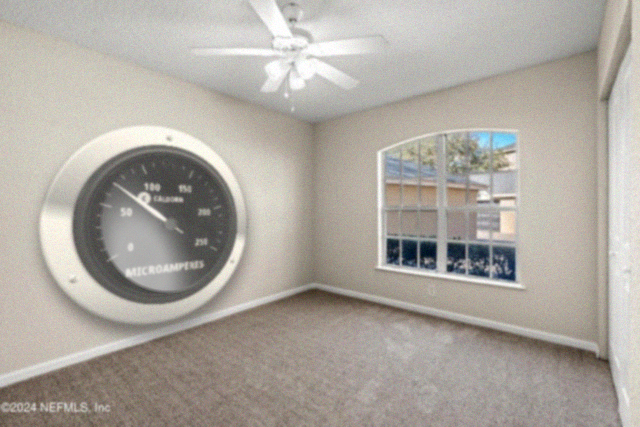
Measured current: 70,µA
